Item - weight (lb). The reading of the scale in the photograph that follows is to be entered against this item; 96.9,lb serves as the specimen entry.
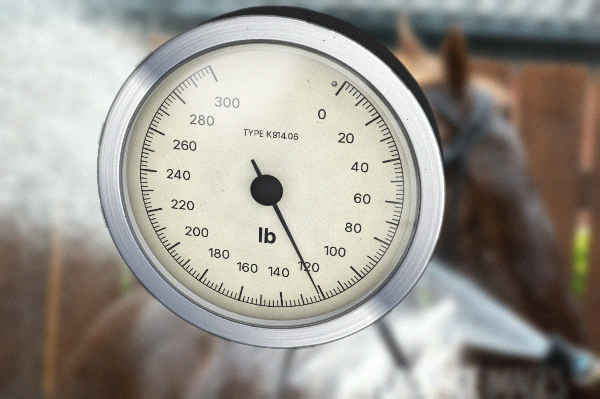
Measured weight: 120,lb
